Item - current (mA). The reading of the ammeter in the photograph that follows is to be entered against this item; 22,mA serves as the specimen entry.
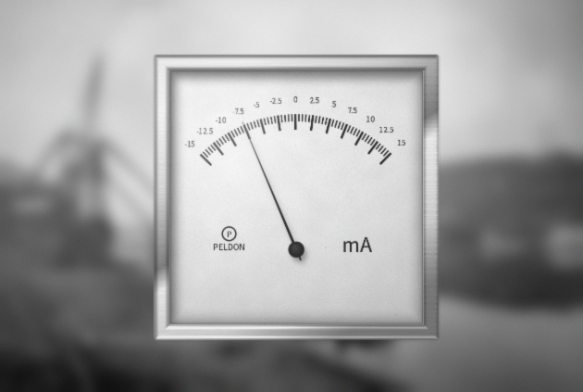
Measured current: -7.5,mA
